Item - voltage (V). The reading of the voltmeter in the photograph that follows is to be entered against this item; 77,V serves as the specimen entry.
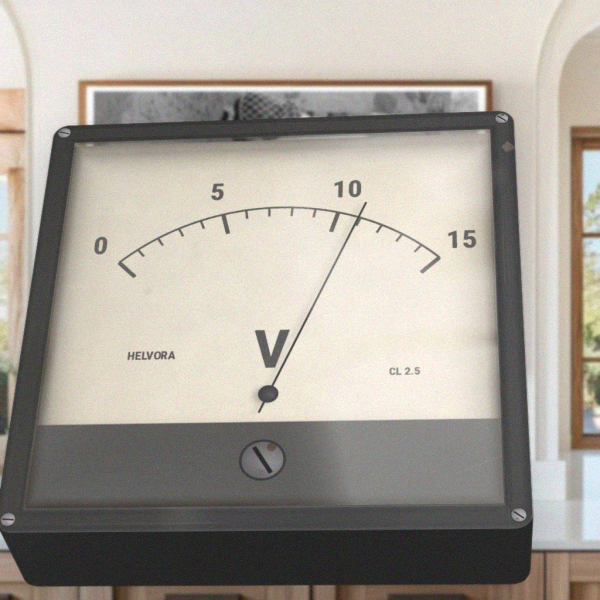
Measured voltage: 11,V
